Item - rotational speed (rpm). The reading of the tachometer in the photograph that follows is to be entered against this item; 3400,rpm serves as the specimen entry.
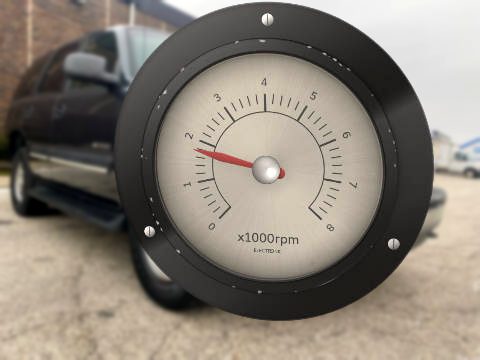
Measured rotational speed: 1800,rpm
